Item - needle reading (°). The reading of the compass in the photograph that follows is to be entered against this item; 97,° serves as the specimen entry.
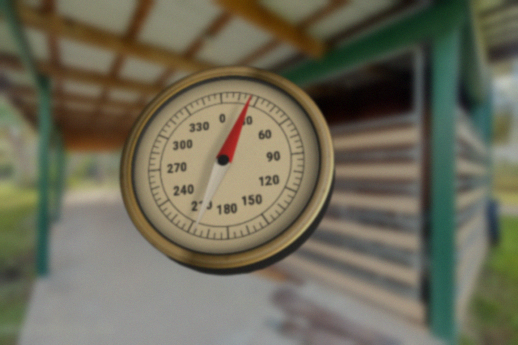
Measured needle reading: 25,°
